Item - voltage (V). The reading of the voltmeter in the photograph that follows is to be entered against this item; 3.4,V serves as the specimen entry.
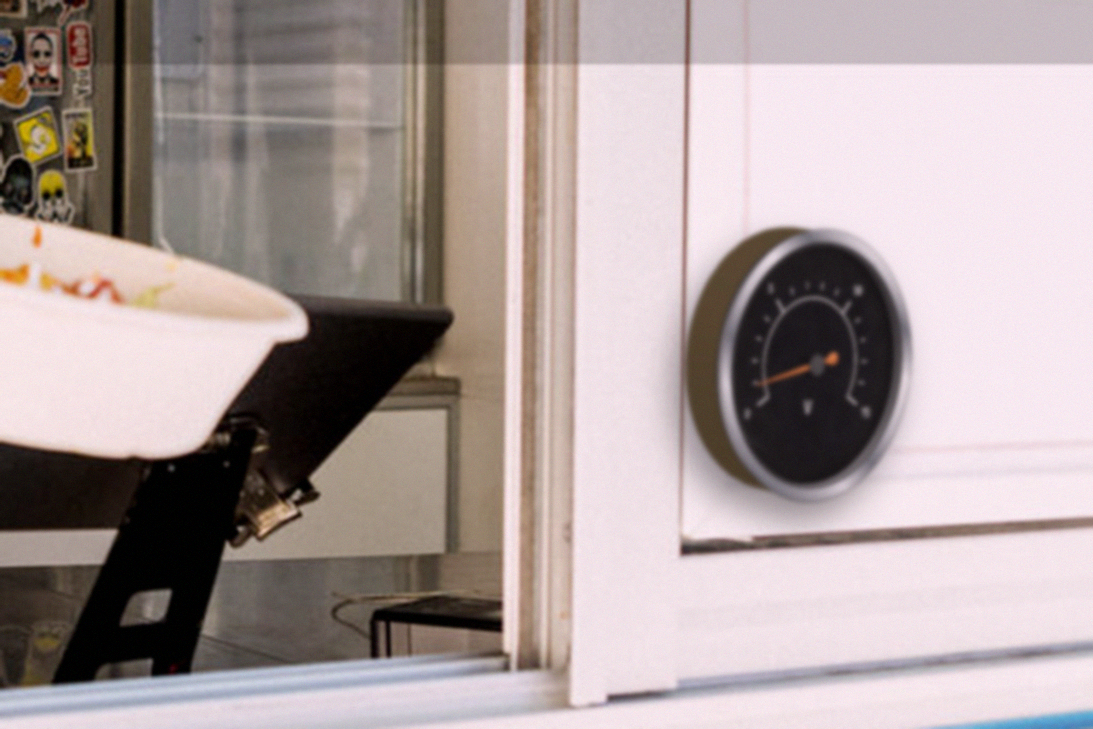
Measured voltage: 1,V
